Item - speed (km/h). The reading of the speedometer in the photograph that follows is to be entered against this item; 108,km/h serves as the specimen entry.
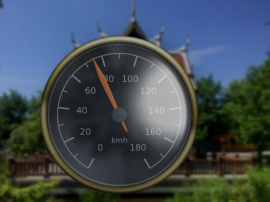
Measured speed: 75,km/h
